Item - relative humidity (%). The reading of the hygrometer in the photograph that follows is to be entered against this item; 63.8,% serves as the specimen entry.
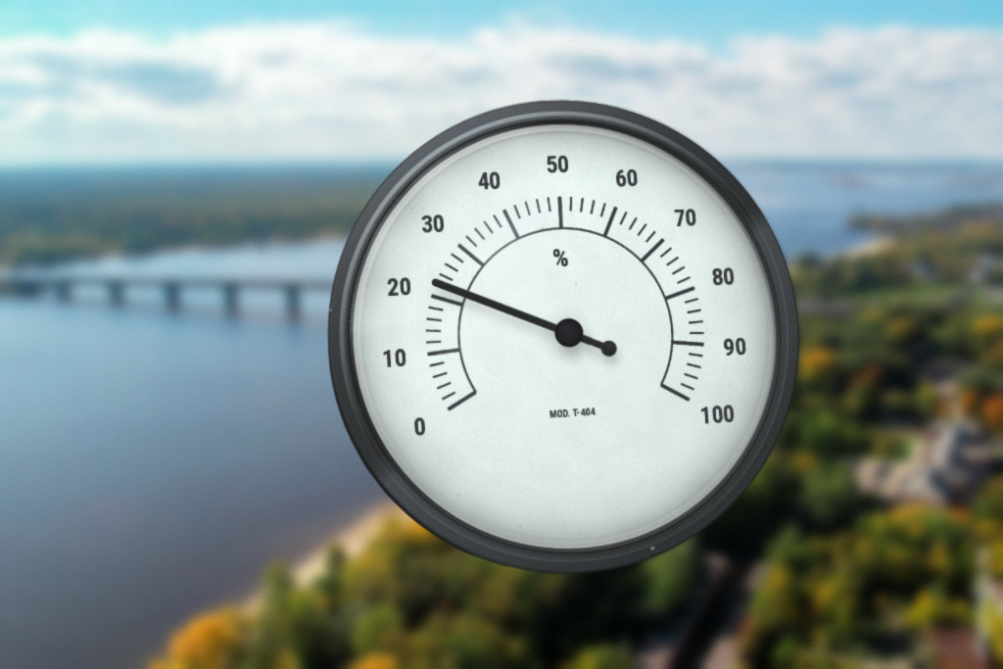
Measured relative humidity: 22,%
